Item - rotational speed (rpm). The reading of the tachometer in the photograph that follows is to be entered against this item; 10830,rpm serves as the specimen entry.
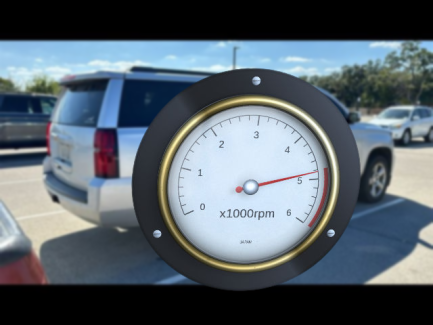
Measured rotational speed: 4800,rpm
